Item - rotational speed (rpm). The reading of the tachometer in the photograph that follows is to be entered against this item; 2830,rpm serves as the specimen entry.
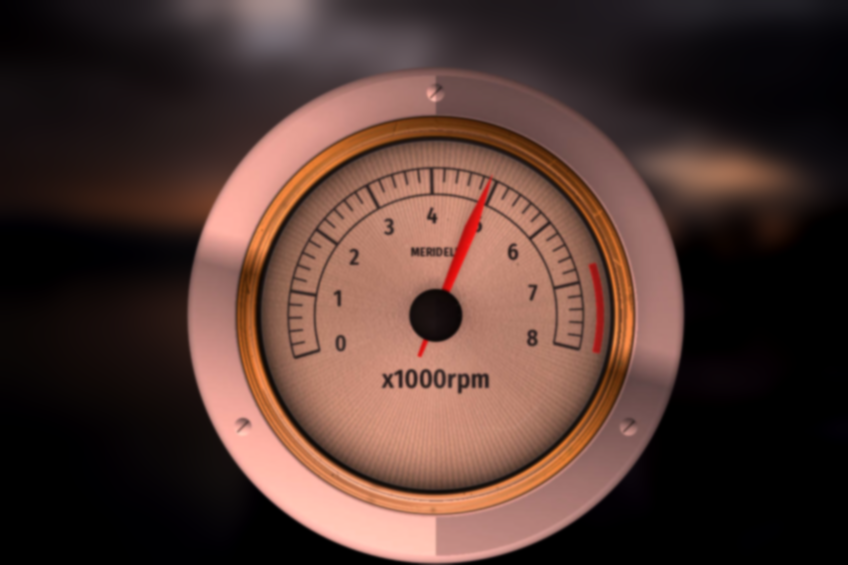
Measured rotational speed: 4900,rpm
